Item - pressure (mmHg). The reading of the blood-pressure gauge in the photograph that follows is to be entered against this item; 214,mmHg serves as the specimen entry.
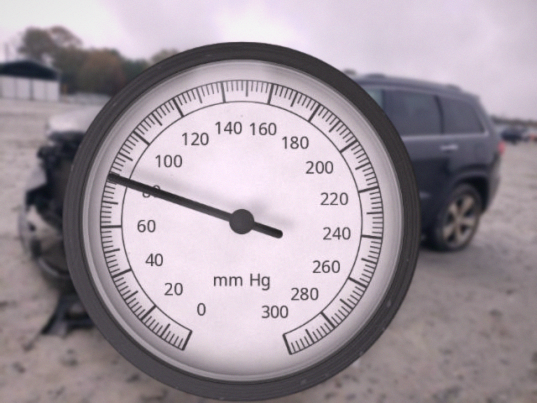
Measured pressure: 80,mmHg
